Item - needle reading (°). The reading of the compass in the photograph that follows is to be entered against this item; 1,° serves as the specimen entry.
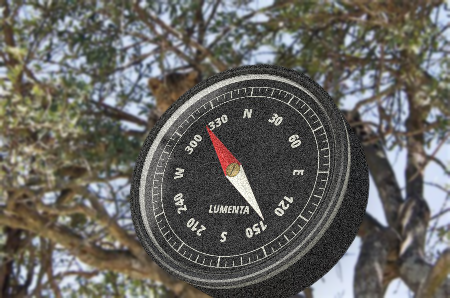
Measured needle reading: 320,°
